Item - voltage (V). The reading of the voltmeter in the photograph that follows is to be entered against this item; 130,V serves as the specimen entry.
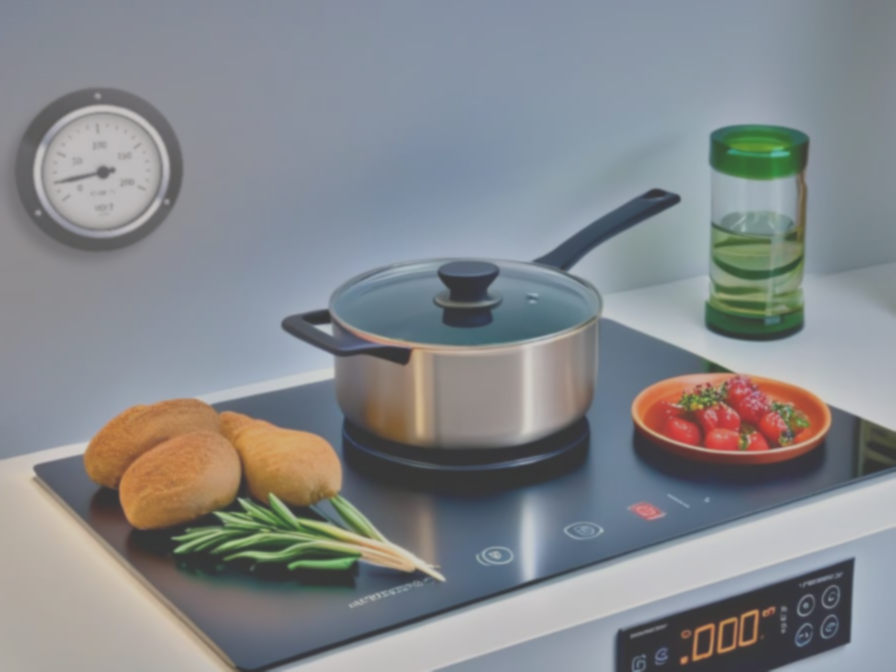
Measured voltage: 20,V
